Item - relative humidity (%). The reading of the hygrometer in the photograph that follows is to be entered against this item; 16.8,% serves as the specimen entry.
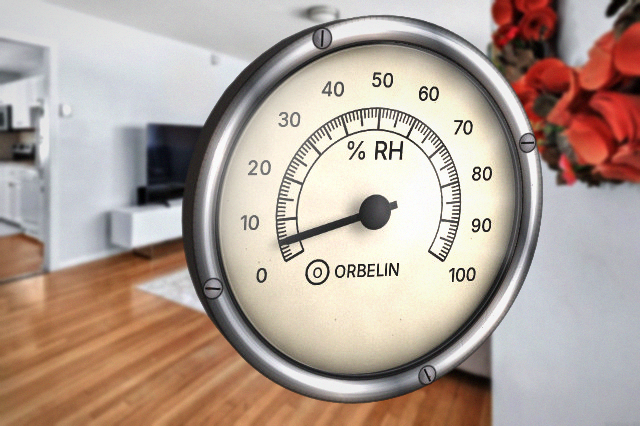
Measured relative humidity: 5,%
